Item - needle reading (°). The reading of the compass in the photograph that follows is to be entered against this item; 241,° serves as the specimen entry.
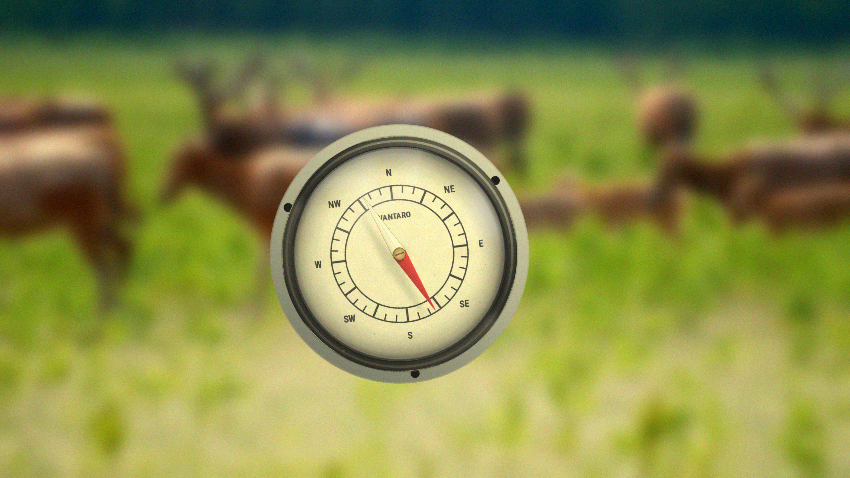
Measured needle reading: 155,°
